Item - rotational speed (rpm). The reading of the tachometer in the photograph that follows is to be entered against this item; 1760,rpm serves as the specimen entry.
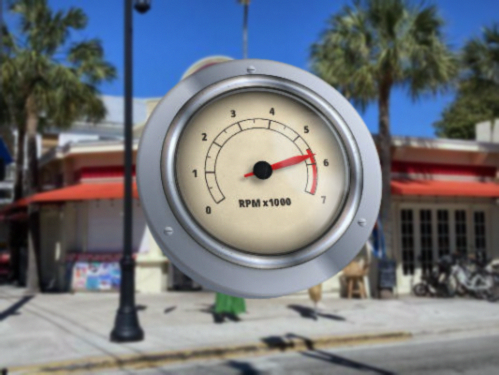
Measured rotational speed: 5750,rpm
